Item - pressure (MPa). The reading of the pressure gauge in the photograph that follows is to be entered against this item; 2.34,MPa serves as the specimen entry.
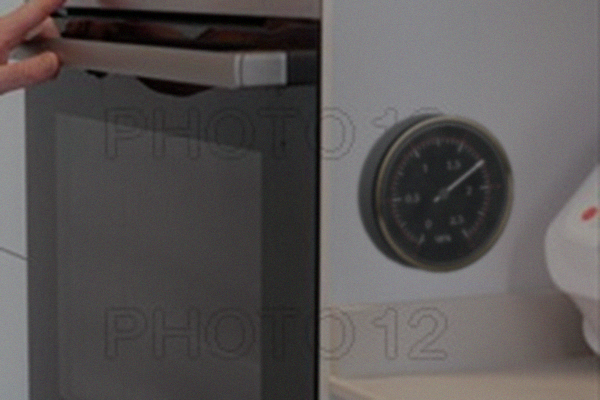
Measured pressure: 1.75,MPa
